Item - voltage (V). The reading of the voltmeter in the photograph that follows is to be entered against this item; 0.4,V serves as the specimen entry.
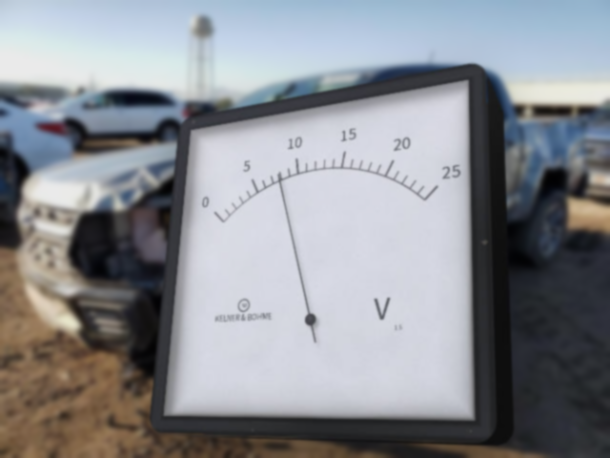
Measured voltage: 8,V
